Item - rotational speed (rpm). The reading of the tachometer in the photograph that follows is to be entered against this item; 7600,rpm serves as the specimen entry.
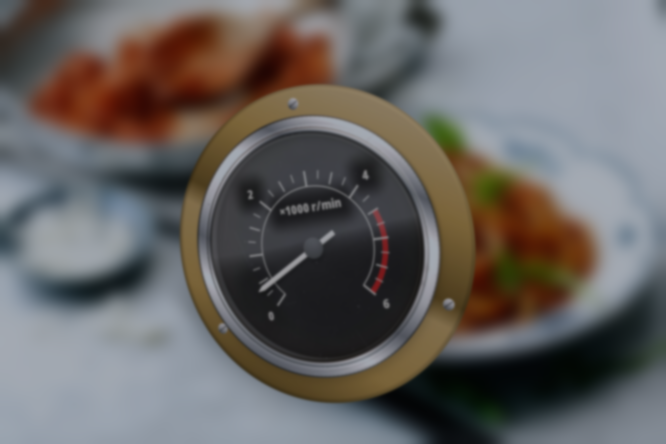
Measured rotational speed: 375,rpm
